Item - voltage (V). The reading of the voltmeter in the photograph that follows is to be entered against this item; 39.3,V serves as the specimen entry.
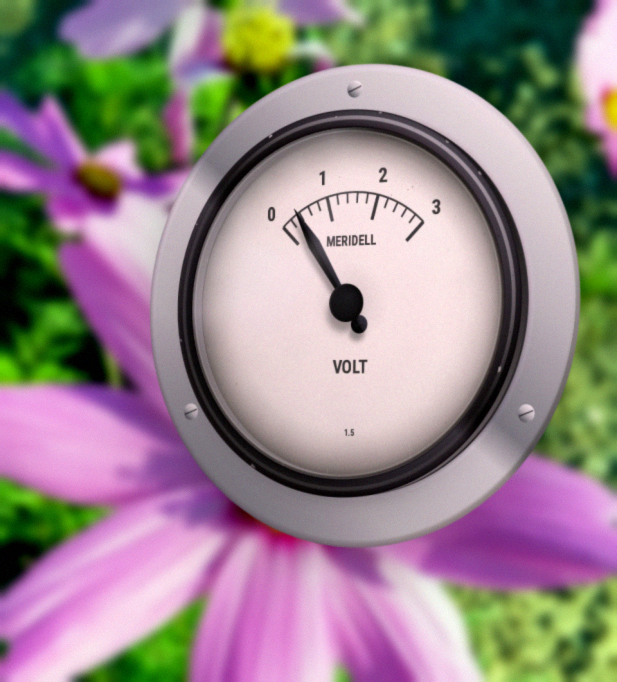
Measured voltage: 0.4,V
